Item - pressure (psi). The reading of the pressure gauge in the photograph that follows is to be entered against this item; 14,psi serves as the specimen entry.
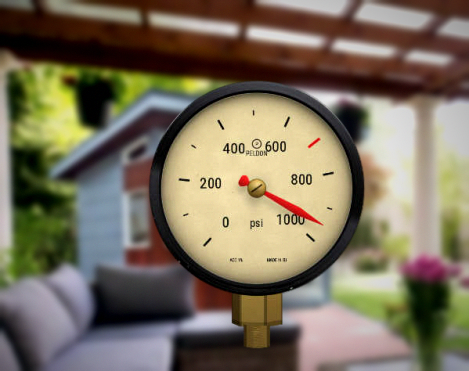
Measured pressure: 950,psi
